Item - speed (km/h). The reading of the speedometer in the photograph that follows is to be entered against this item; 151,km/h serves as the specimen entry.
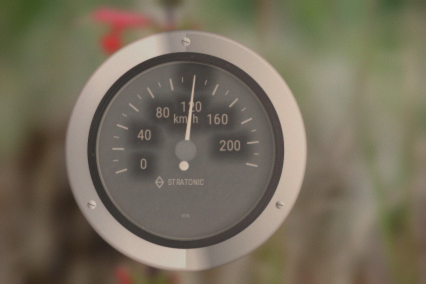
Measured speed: 120,km/h
